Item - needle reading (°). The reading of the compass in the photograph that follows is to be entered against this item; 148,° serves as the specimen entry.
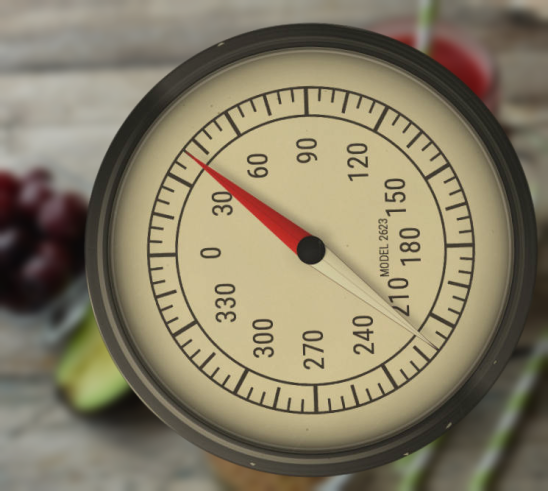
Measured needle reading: 40,°
